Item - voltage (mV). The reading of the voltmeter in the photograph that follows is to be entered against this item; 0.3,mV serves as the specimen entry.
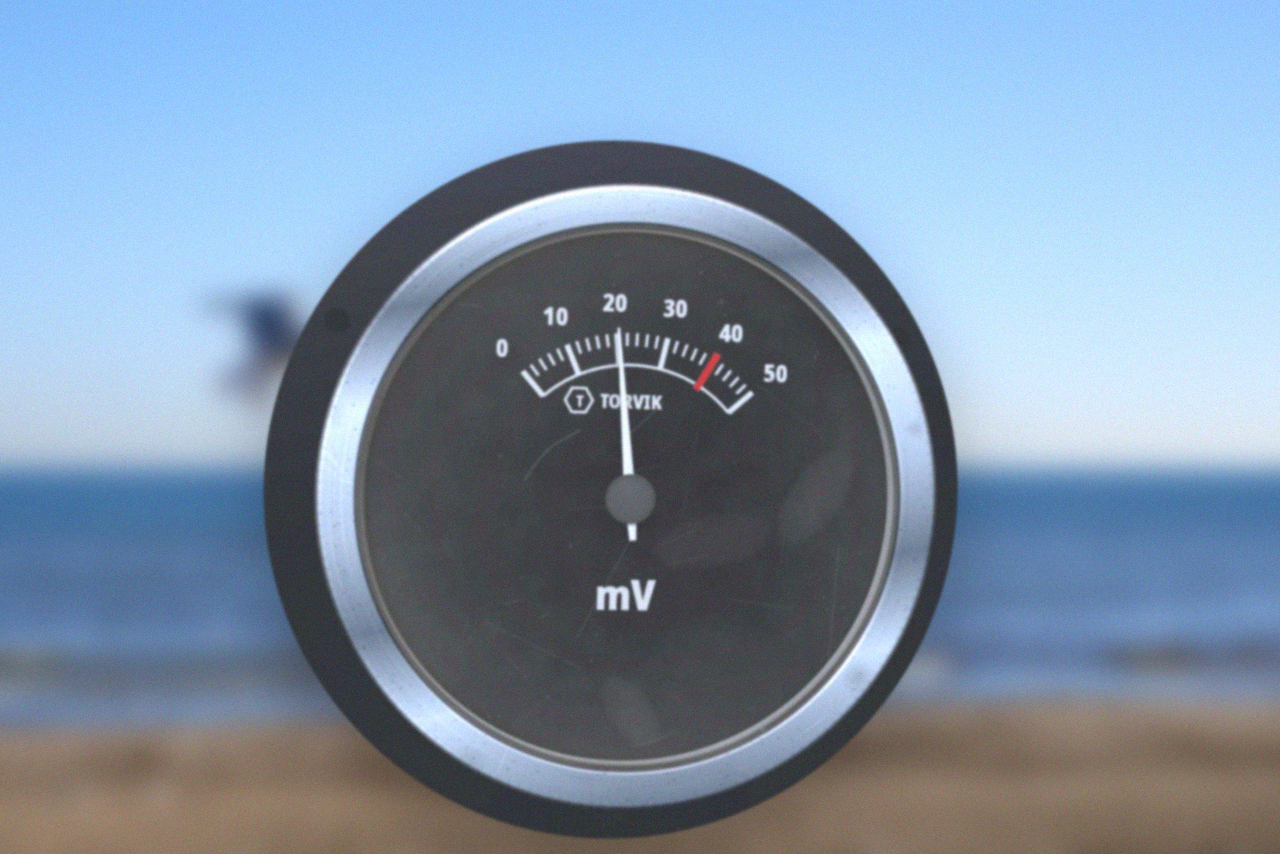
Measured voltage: 20,mV
